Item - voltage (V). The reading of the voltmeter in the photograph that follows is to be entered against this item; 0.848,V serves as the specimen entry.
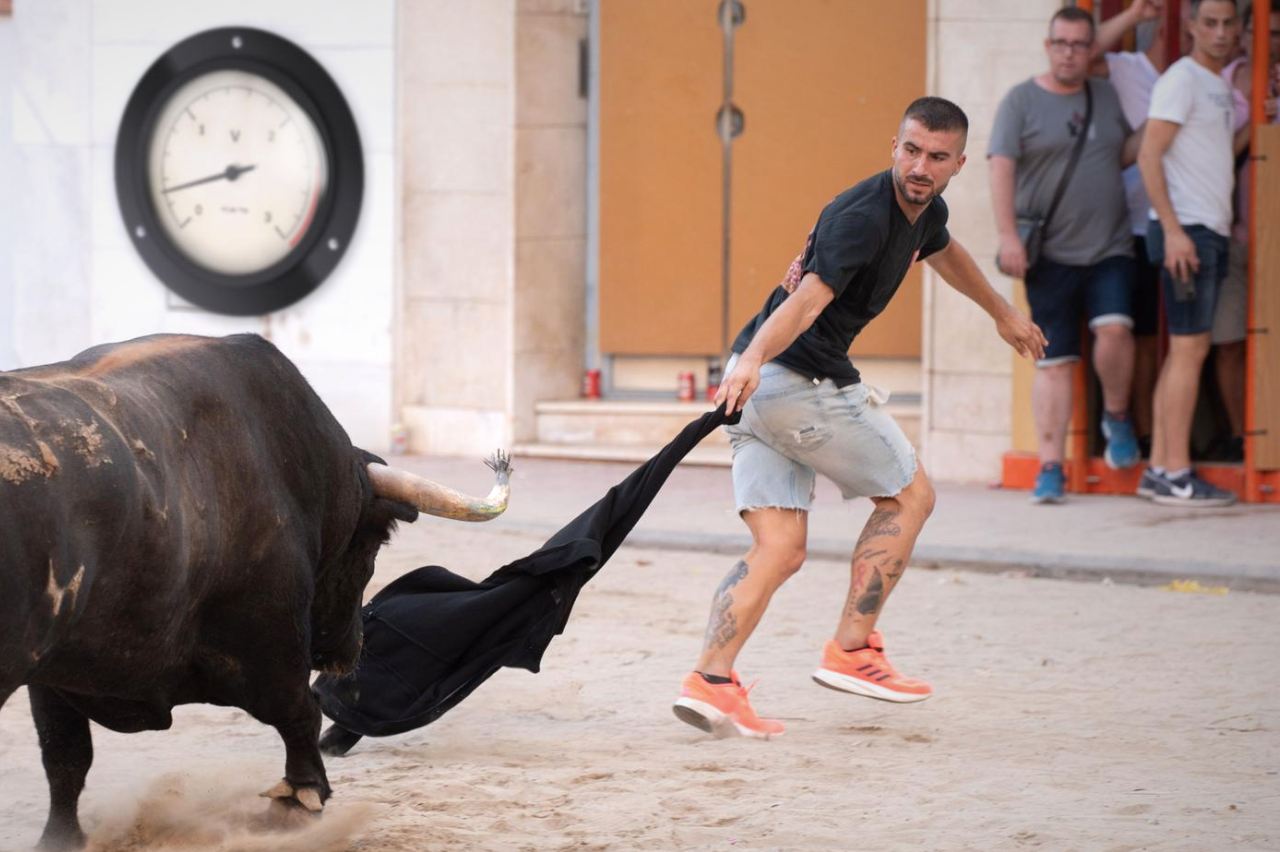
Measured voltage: 0.3,V
